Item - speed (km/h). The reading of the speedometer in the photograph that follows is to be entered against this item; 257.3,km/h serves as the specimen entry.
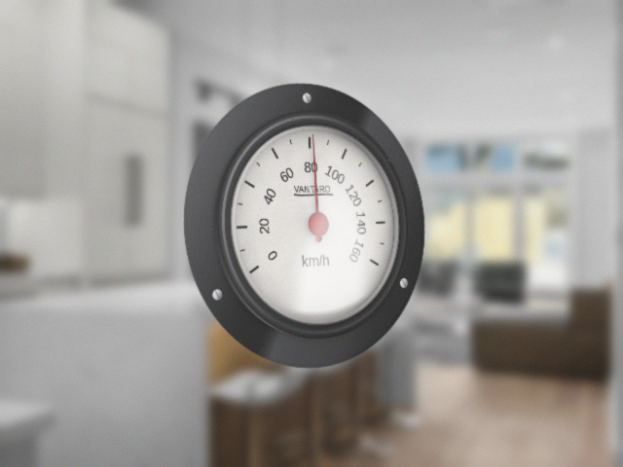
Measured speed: 80,km/h
